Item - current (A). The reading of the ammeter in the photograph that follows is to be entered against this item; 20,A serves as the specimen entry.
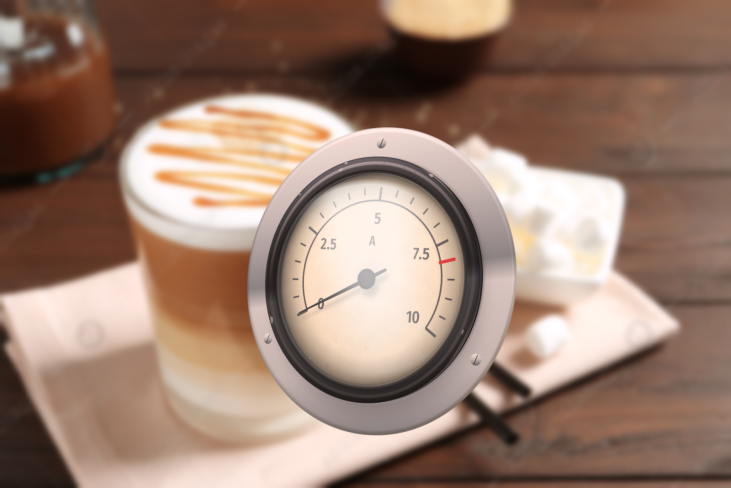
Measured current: 0,A
